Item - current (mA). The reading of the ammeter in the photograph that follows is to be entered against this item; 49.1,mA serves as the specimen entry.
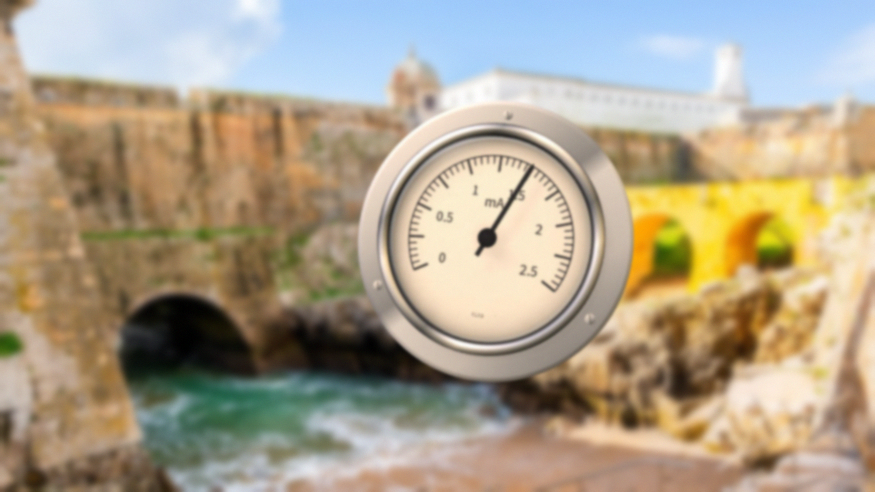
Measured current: 1.5,mA
